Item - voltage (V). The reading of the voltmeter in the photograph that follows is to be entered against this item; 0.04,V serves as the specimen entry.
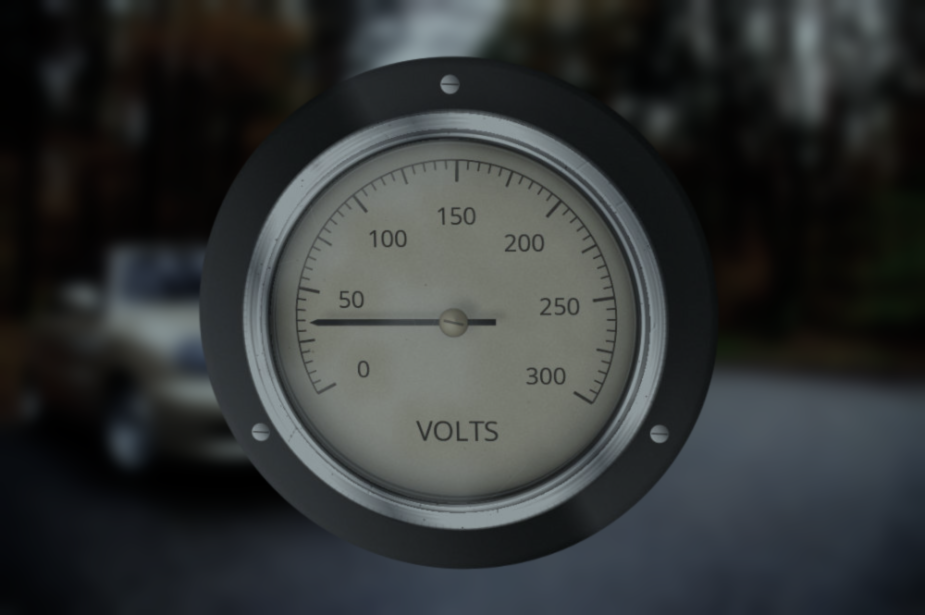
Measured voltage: 35,V
